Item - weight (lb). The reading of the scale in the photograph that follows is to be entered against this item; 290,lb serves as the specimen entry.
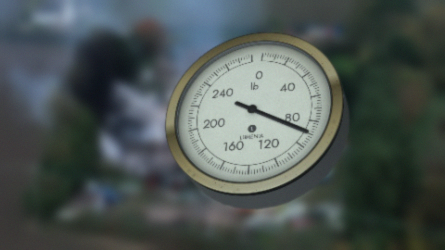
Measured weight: 90,lb
